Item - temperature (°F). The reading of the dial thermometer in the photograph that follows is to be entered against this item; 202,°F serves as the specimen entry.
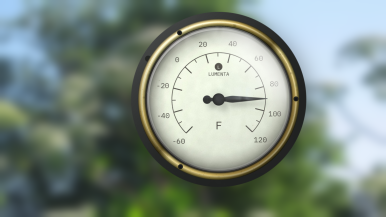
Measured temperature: 90,°F
